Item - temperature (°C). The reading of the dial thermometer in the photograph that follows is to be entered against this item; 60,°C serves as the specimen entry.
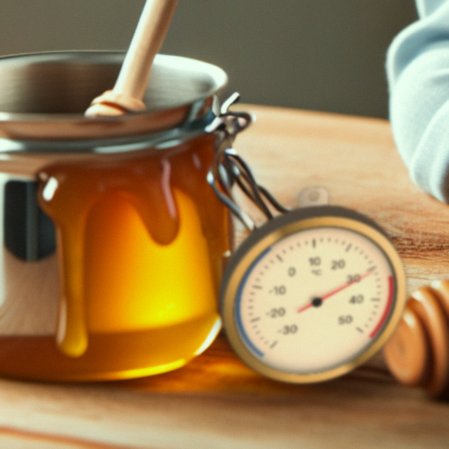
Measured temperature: 30,°C
